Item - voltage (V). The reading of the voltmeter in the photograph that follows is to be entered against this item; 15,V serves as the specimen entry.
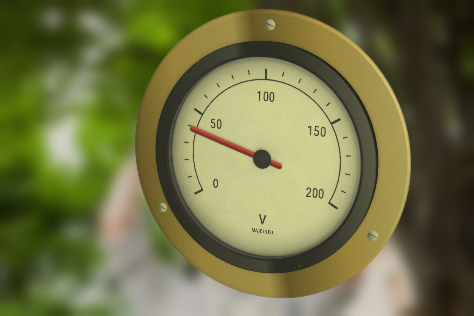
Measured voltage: 40,V
